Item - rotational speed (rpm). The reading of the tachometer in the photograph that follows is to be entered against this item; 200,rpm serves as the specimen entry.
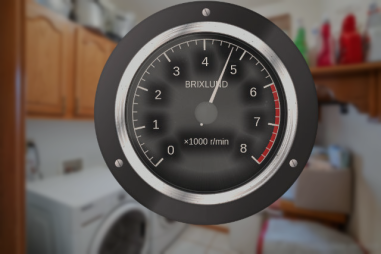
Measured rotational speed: 4700,rpm
